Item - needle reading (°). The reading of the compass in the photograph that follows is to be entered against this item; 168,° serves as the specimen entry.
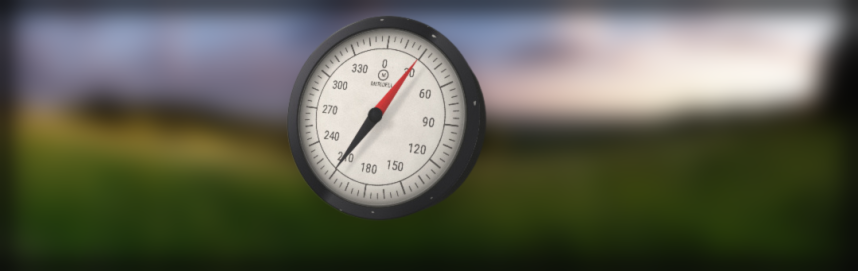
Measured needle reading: 30,°
